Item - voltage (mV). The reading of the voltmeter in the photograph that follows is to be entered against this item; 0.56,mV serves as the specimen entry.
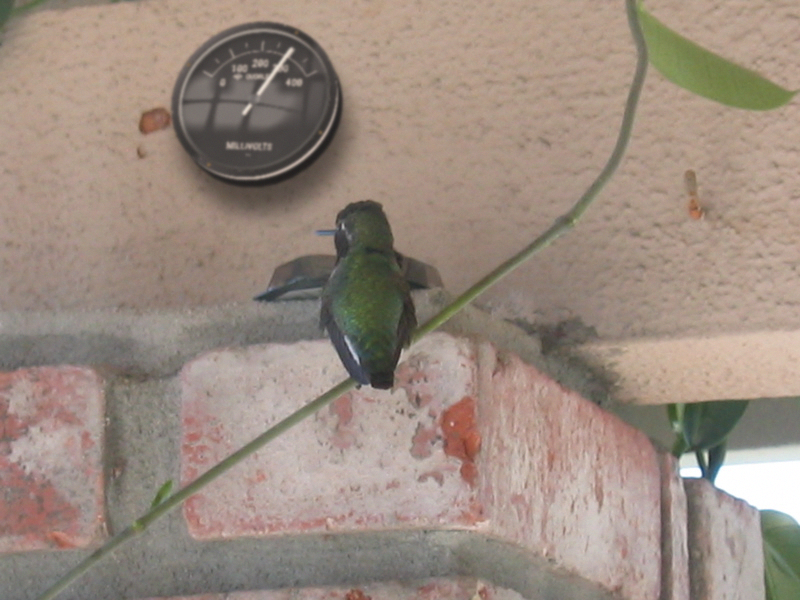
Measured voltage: 300,mV
